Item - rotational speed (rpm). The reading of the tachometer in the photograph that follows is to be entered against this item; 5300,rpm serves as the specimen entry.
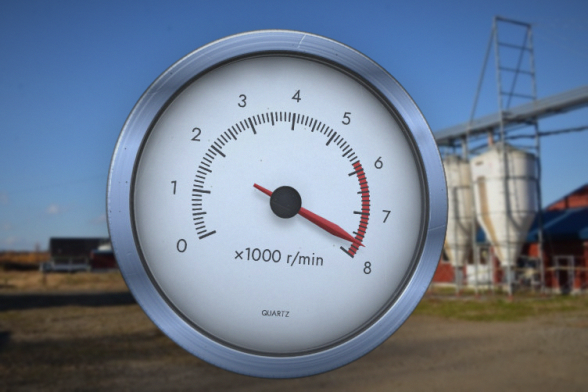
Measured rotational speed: 7700,rpm
